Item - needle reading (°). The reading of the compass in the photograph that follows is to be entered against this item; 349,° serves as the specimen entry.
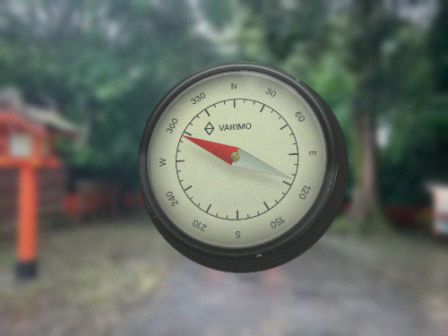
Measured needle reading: 295,°
